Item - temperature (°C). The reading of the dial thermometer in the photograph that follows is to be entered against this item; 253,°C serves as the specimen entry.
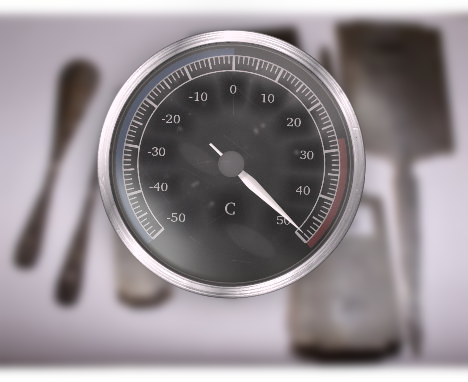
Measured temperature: 49,°C
